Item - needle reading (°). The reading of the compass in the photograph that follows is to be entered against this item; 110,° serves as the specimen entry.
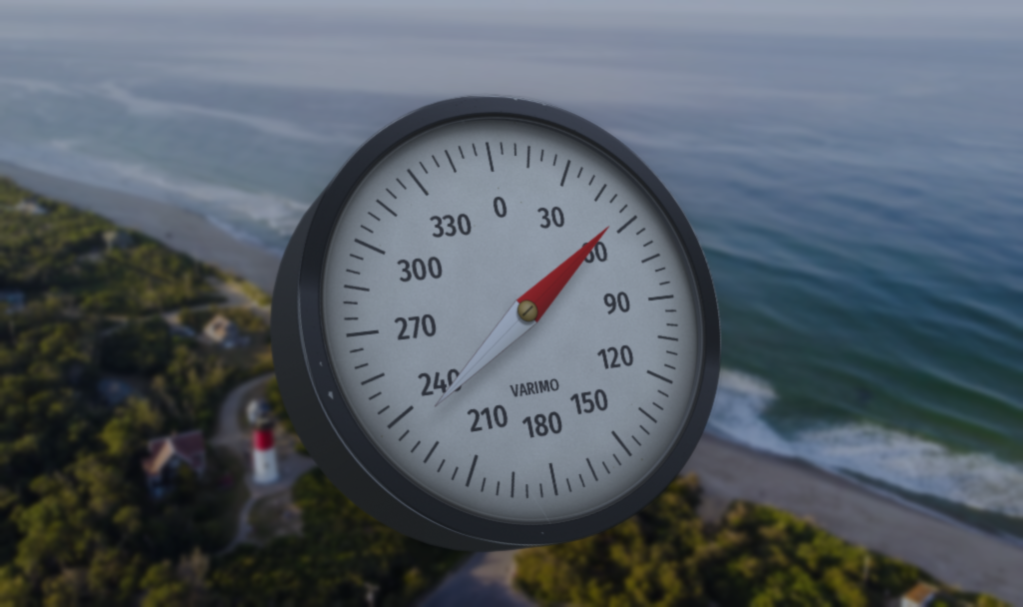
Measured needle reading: 55,°
